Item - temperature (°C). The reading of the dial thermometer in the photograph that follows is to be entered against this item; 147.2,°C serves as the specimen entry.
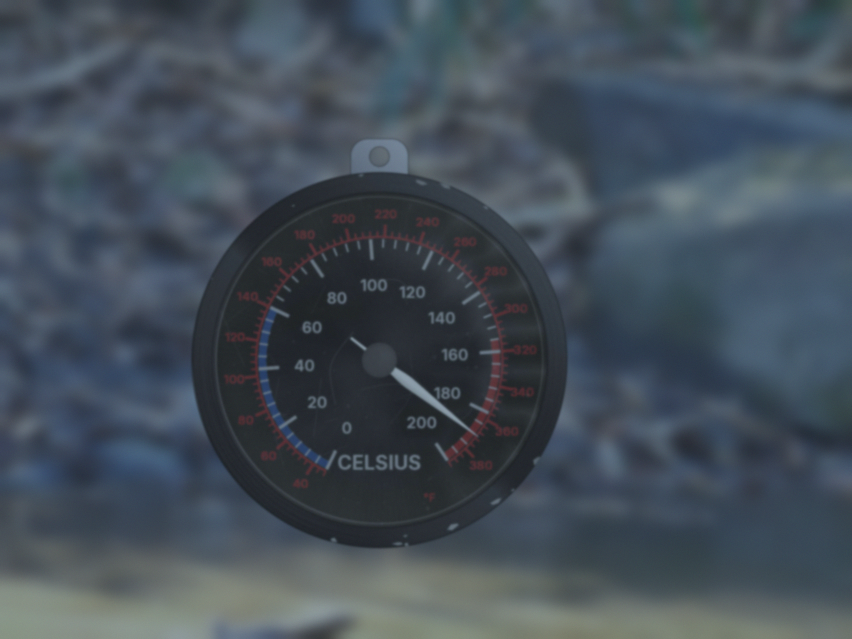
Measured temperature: 188,°C
